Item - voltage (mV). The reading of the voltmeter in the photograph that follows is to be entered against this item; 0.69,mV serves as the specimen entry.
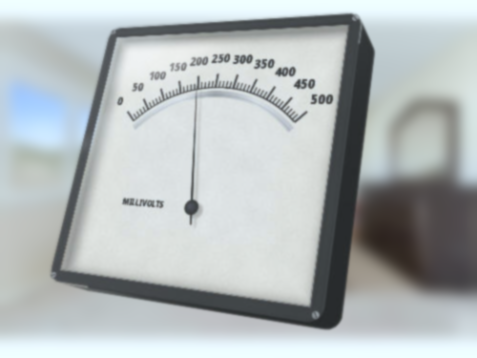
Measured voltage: 200,mV
